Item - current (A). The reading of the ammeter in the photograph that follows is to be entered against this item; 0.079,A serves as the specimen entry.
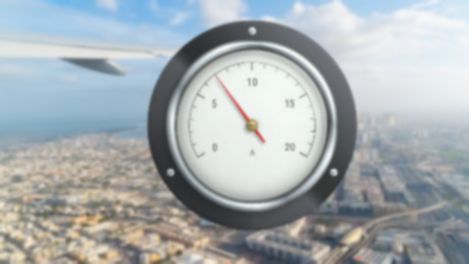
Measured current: 7,A
